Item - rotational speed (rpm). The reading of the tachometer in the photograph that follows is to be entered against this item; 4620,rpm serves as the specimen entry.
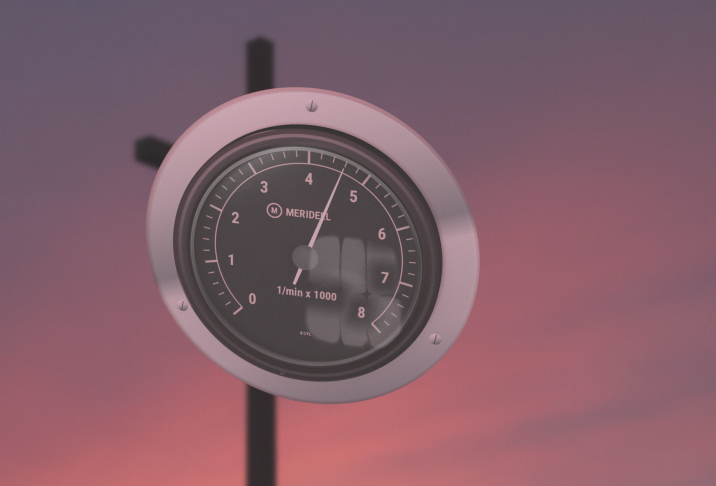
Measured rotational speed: 4600,rpm
